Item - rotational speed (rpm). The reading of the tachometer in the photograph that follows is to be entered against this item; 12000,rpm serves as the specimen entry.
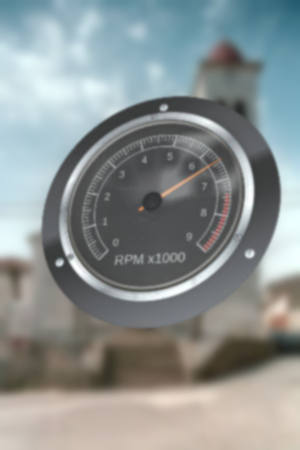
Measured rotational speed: 6500,rpm
